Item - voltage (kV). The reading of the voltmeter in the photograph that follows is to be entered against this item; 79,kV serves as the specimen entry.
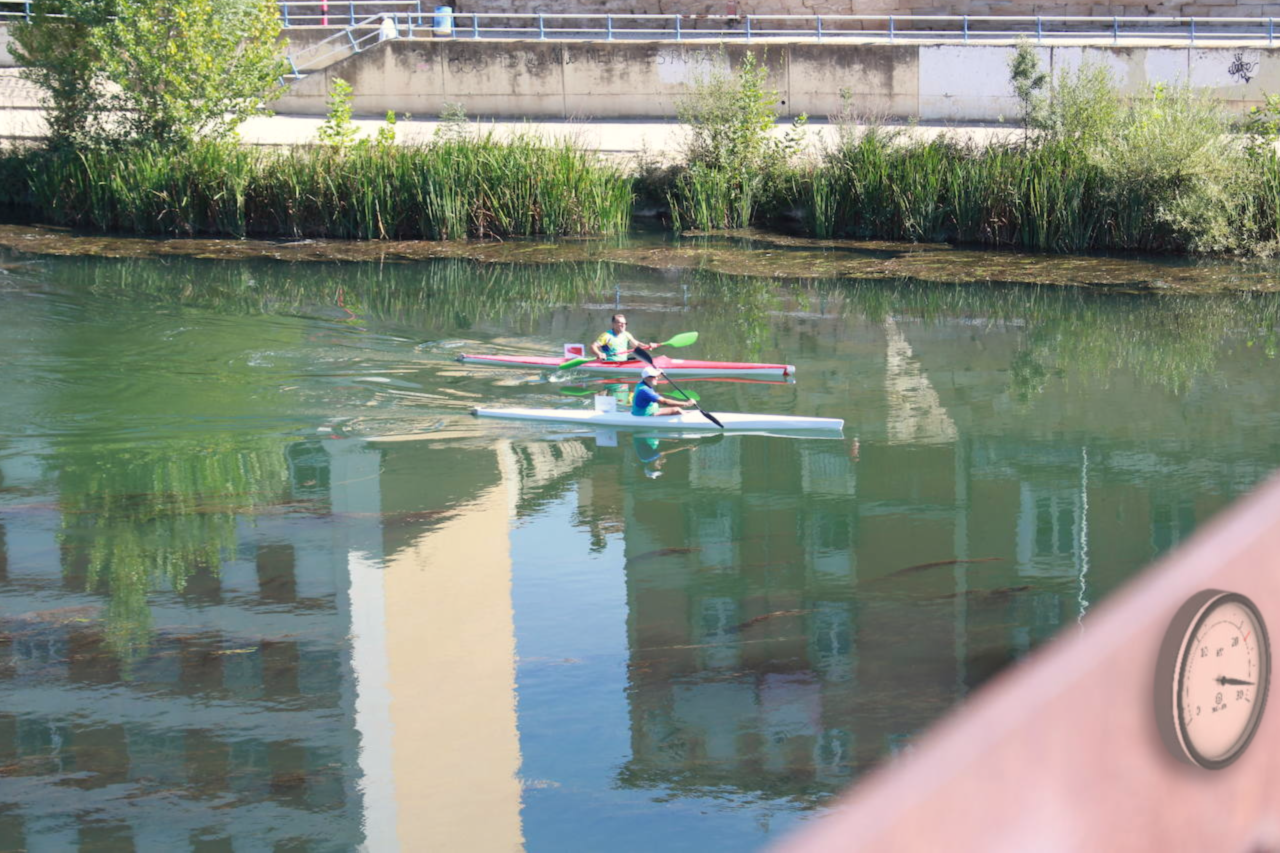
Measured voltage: 28,kV
